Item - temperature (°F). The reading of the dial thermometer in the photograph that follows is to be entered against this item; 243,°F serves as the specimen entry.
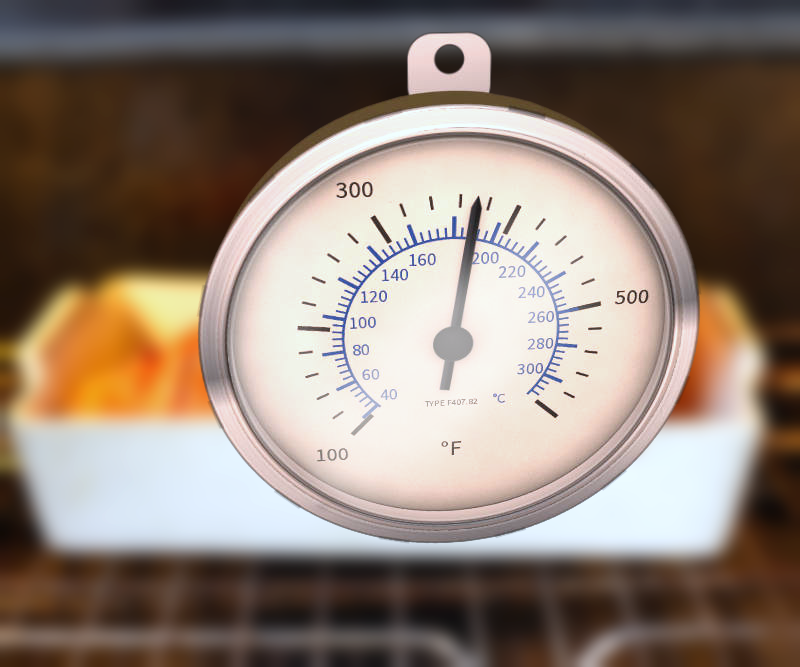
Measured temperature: 370,°F
